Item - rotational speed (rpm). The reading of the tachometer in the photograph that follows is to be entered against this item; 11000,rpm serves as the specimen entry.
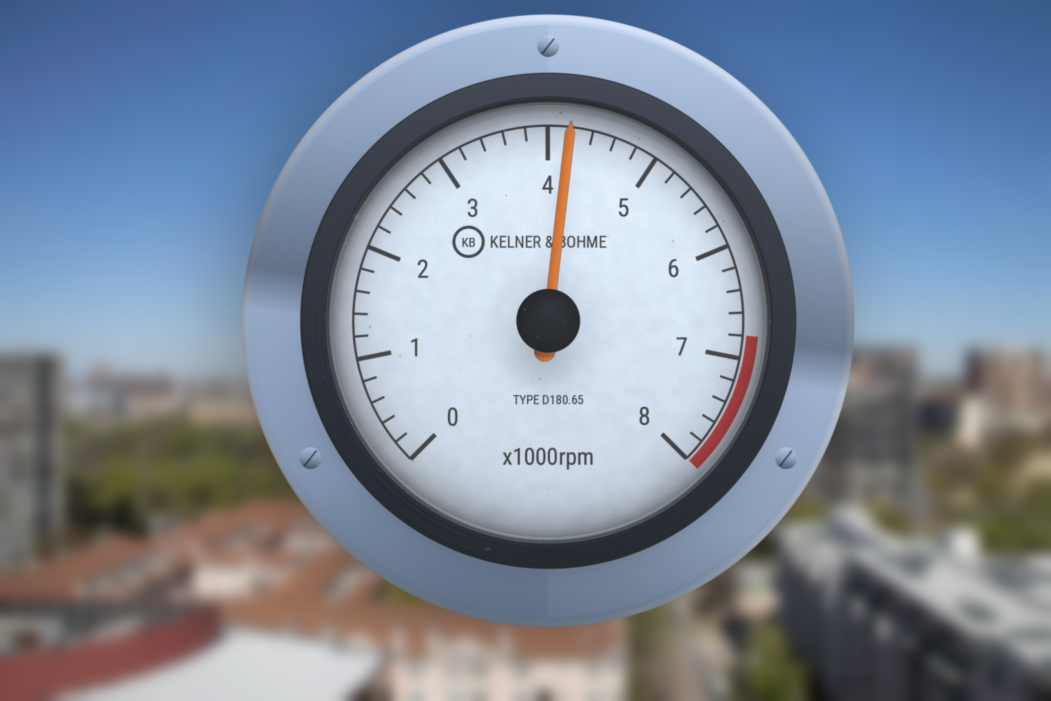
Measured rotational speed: 4200,rpm
